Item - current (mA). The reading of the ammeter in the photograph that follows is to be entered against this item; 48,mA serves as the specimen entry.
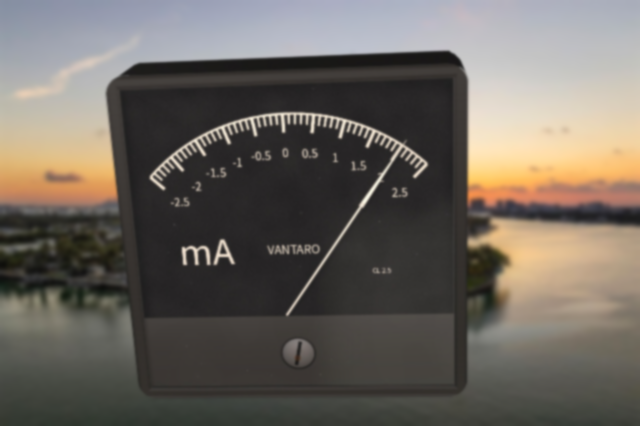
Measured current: 2,mA
